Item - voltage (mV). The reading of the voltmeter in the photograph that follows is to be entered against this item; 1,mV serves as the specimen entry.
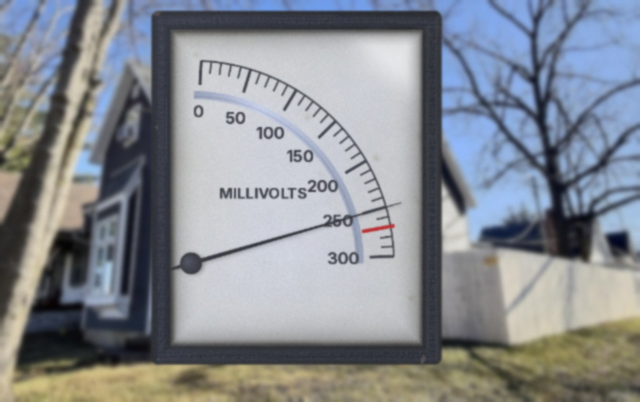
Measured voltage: 250,mV
